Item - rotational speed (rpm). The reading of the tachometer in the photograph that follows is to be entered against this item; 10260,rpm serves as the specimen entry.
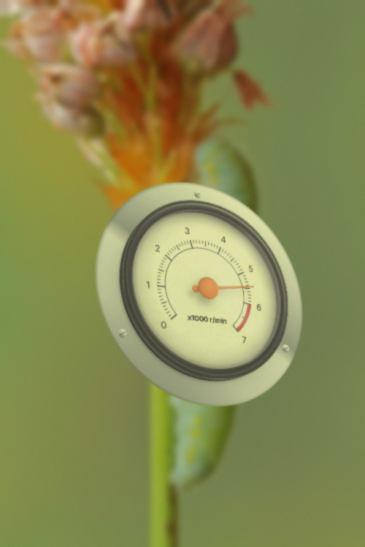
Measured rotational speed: 5500,rpm
